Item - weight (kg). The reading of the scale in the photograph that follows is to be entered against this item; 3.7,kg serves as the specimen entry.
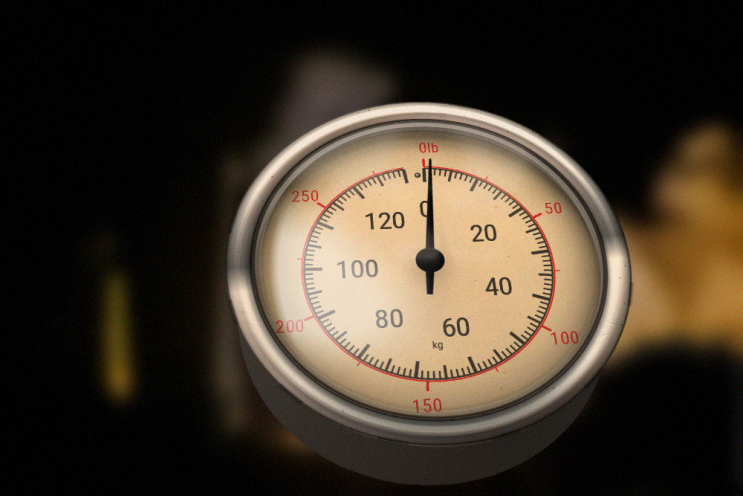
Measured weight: 1,kg
